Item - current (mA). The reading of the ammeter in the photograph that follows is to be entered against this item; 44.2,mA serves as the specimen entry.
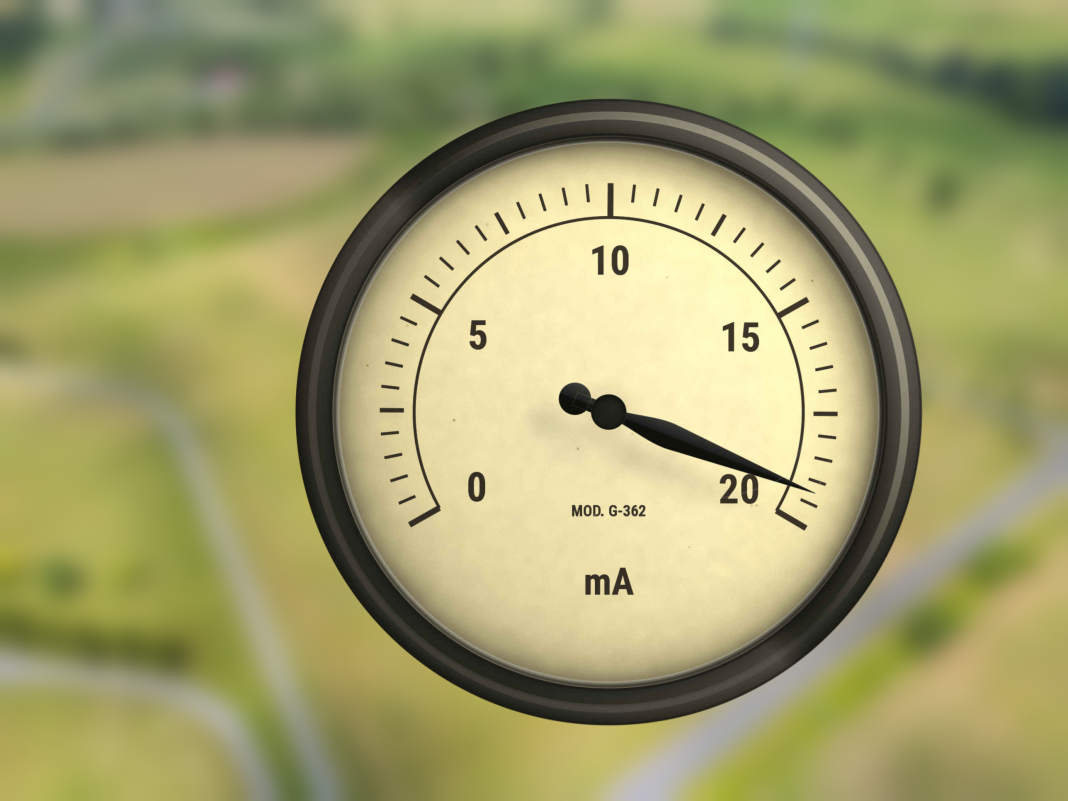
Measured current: 19.25,mA
